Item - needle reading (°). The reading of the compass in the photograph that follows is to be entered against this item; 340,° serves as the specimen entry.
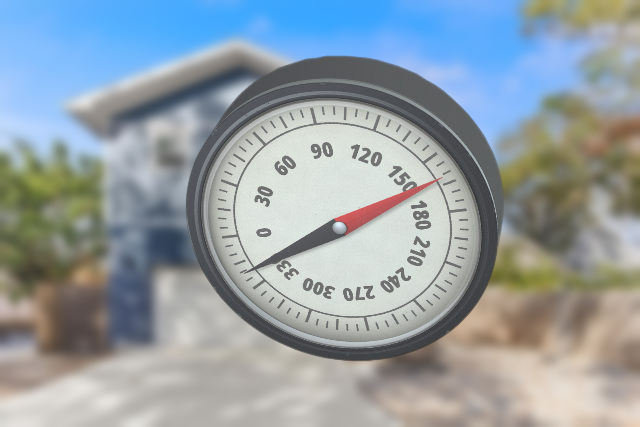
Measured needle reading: 160,°
